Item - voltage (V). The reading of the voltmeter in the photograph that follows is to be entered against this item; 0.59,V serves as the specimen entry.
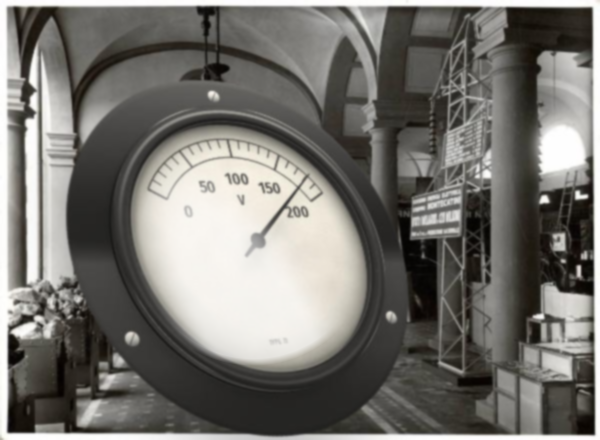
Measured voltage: 180,V
